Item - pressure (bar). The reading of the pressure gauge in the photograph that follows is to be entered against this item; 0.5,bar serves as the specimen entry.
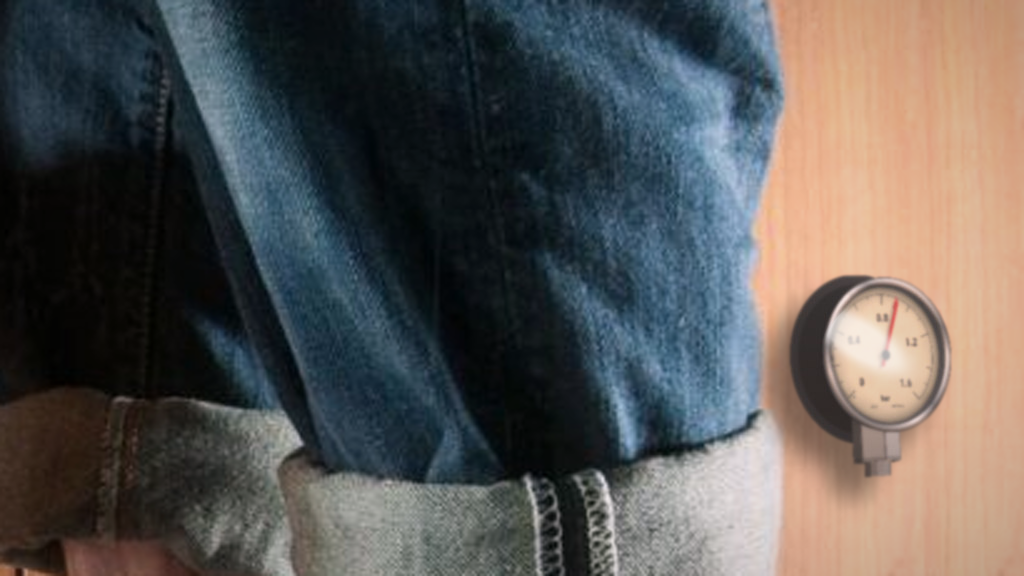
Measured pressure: 0.9,bar
